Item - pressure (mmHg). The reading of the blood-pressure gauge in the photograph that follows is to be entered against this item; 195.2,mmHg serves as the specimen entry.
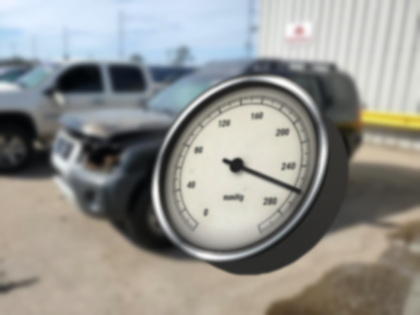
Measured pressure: 260,mmHg
